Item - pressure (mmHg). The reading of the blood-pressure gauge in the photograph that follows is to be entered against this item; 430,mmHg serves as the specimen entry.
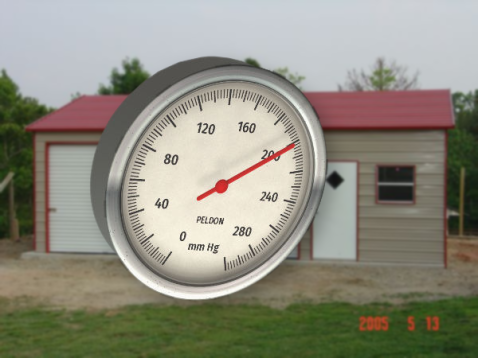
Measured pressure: 200,mmHg
